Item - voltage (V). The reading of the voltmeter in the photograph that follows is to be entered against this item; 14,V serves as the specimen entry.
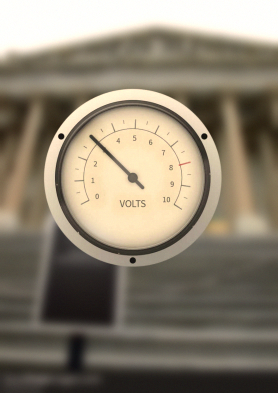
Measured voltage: 3,V
